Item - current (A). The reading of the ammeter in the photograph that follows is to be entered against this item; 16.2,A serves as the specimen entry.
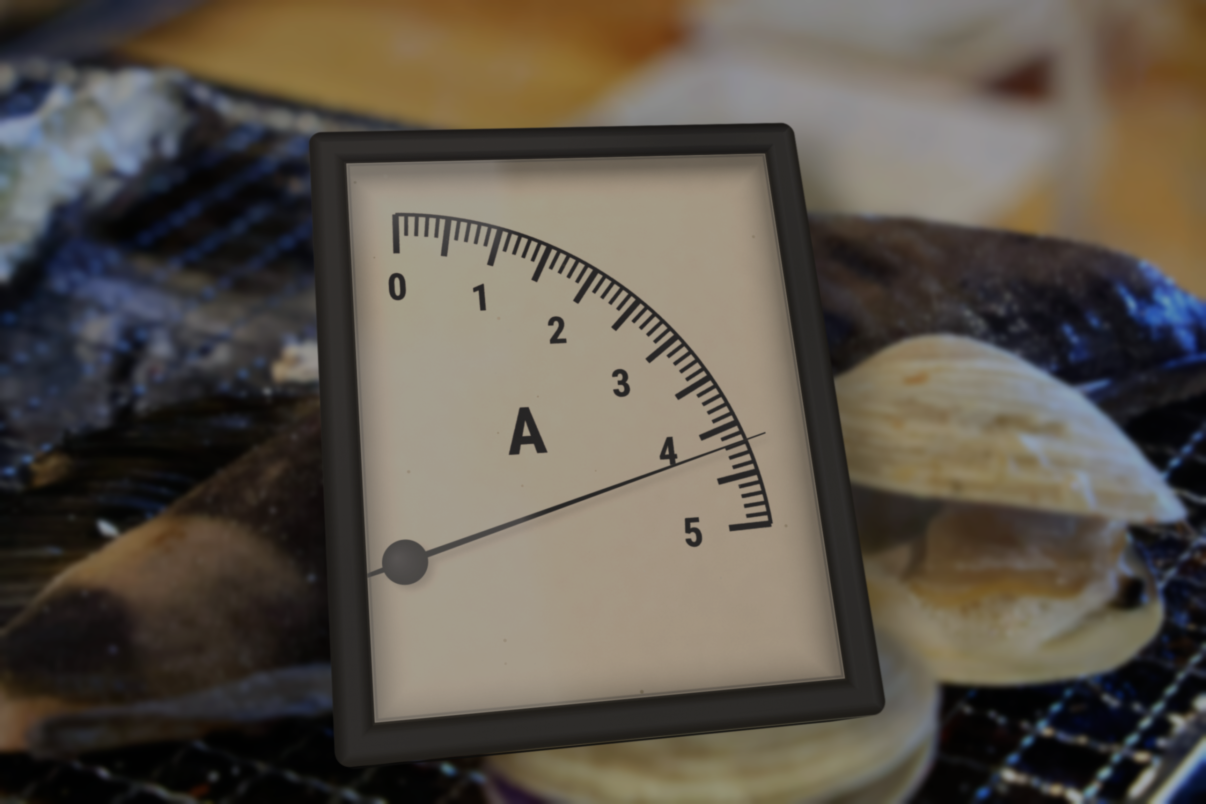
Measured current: 4.2,A
